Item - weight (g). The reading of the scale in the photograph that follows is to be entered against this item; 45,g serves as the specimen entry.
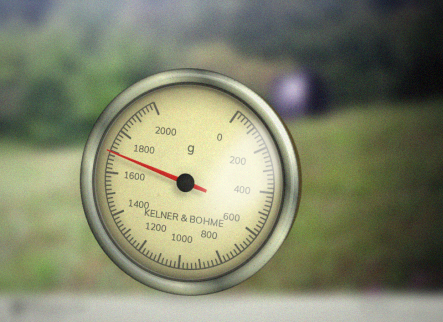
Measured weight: 1700,g
